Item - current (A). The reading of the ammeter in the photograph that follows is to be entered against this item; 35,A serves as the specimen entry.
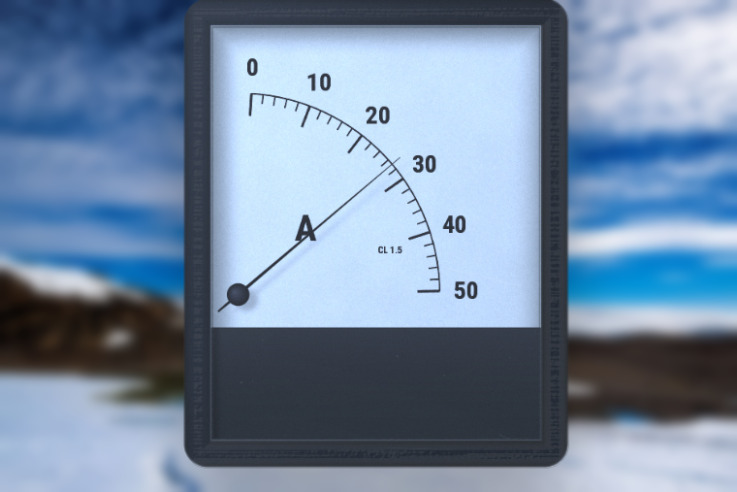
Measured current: 27,A
